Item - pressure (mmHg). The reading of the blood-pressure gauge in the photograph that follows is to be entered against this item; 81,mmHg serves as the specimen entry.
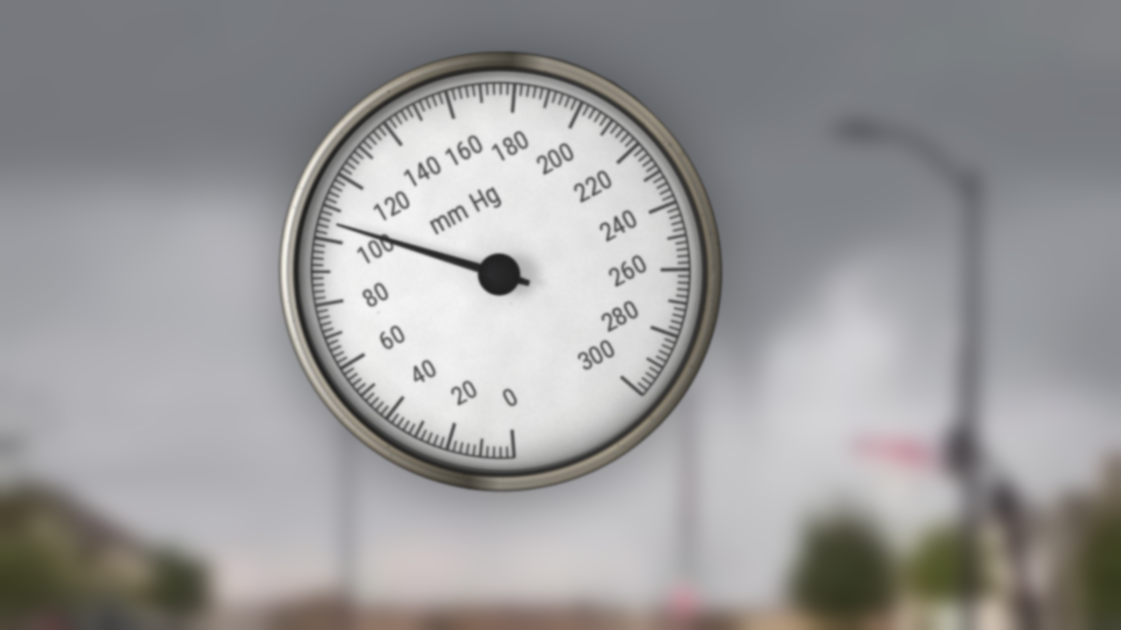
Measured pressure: 106,mmHg
